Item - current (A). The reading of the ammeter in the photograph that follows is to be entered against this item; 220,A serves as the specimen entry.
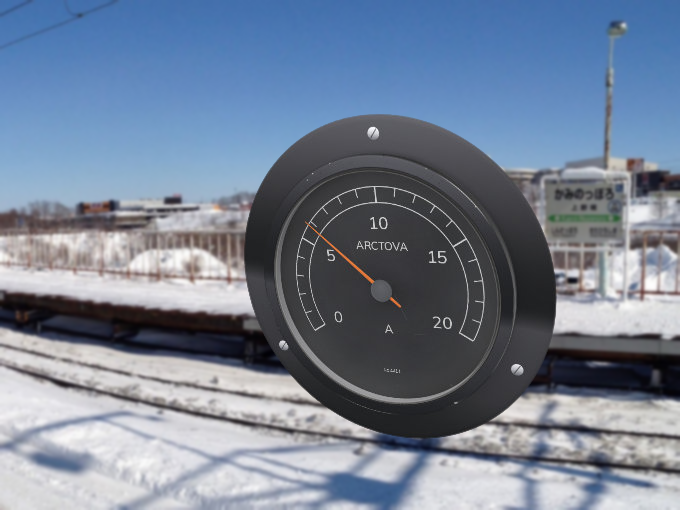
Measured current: 6,A
